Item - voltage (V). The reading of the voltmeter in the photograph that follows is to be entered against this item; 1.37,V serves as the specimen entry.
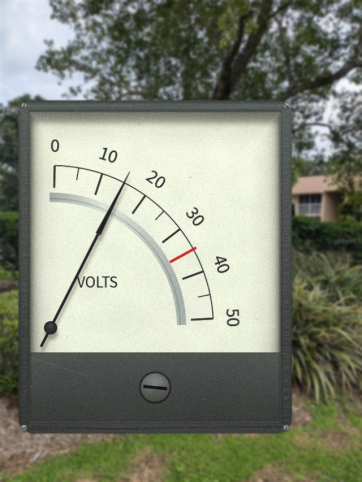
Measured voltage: 15,V
